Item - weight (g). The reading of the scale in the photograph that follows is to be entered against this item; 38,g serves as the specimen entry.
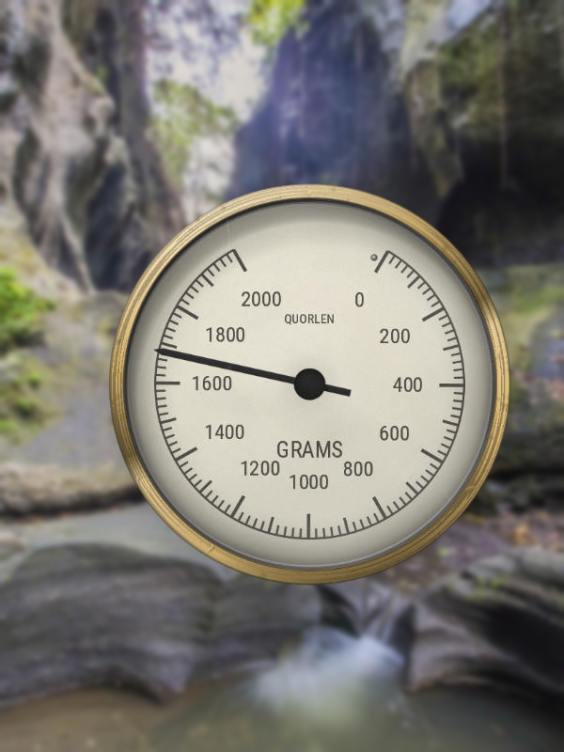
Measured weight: 1680,g
